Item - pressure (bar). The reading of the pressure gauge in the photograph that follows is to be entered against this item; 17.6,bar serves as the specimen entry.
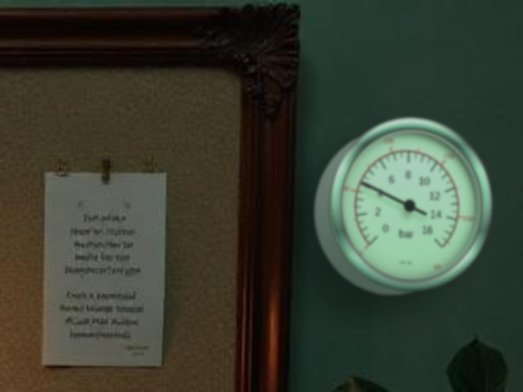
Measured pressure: 4,bar
